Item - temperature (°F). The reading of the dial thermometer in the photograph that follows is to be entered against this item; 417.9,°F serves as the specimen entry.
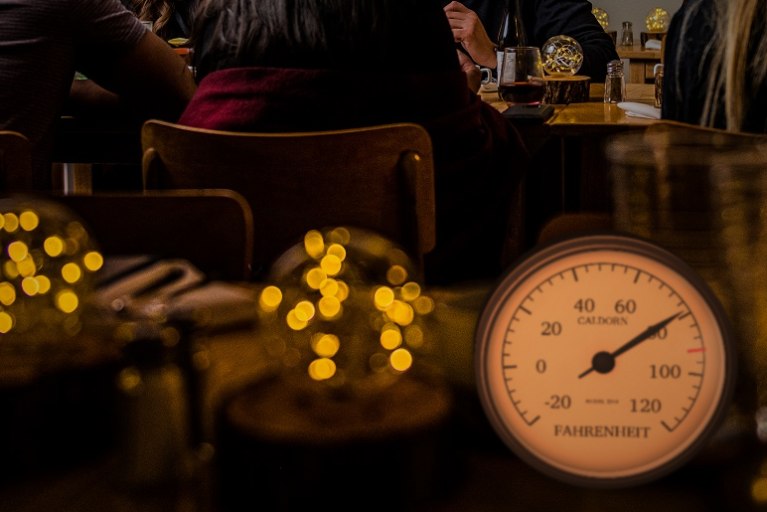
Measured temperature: 78,°F
